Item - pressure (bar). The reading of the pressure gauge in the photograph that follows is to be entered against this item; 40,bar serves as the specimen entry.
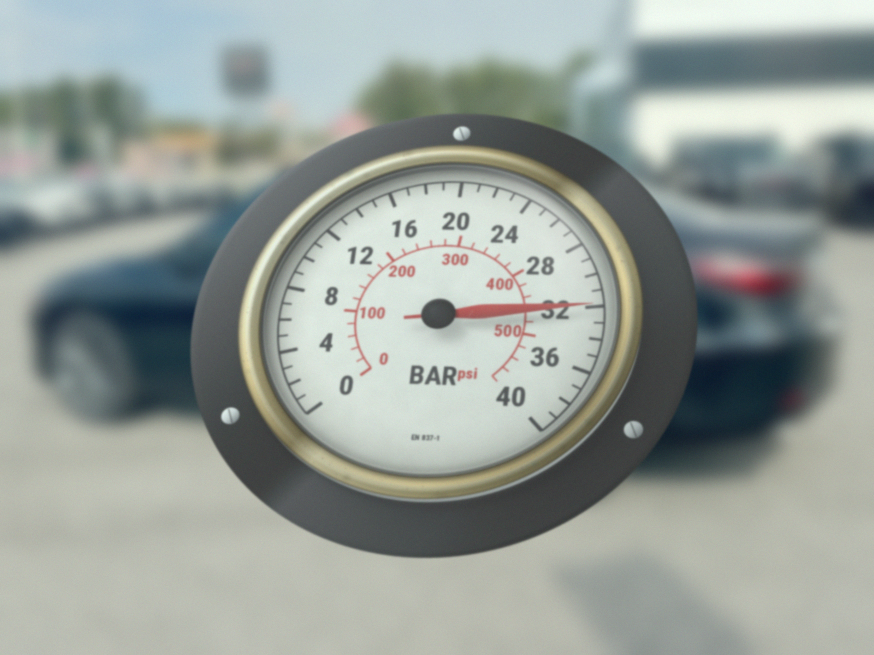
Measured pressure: 32,bar
